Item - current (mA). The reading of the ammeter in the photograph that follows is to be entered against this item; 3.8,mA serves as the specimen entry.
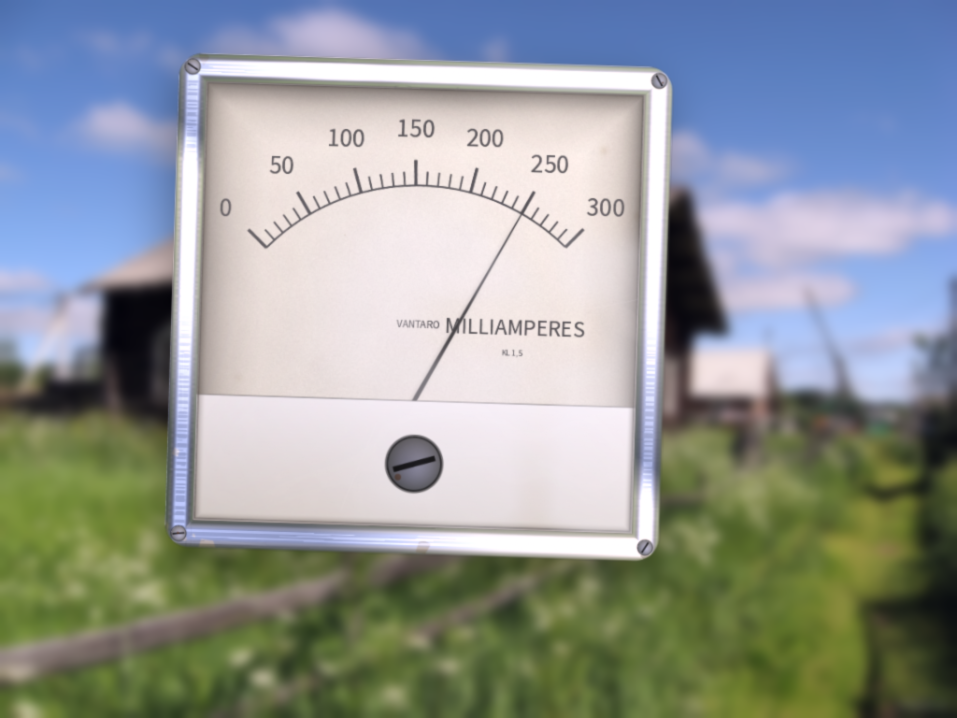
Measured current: 250,mA
